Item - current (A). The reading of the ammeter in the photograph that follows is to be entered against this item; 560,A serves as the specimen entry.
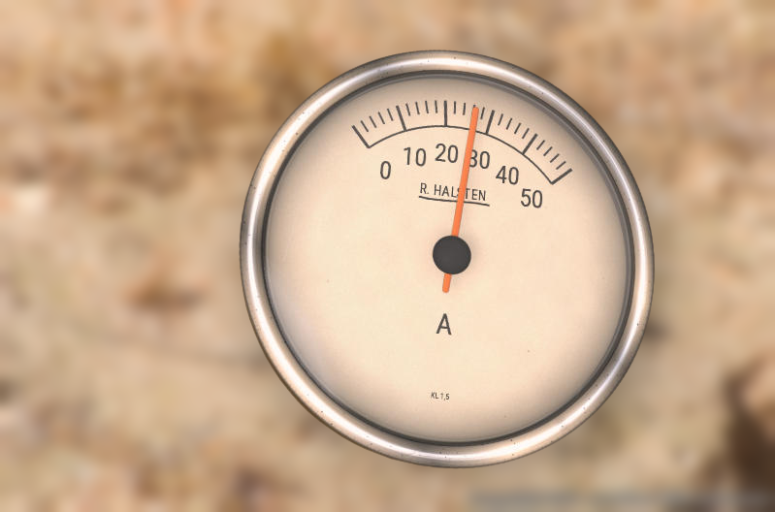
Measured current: 26,A
